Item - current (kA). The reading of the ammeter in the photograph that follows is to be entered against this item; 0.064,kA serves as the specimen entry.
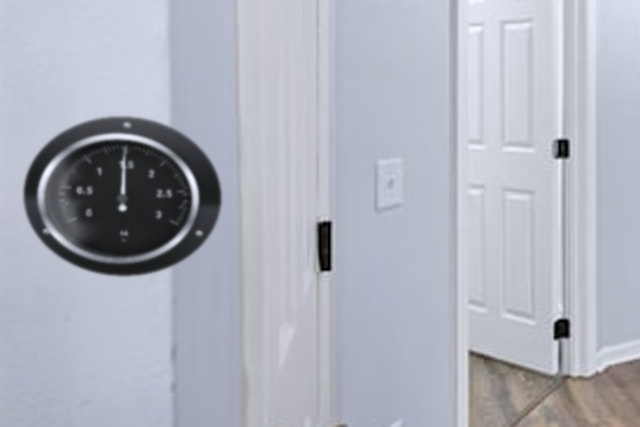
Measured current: 1.5,kA
